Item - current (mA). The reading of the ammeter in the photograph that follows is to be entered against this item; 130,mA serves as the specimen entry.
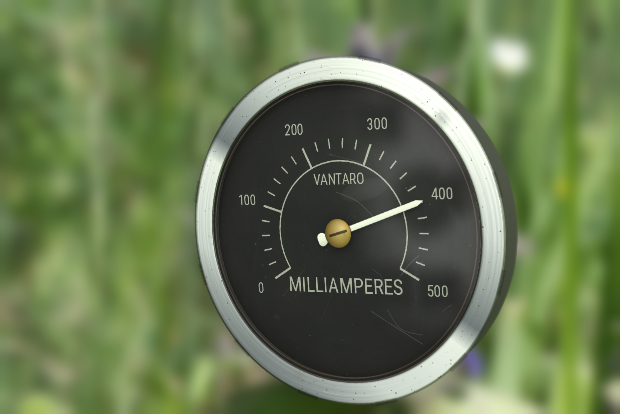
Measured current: 400,mA
